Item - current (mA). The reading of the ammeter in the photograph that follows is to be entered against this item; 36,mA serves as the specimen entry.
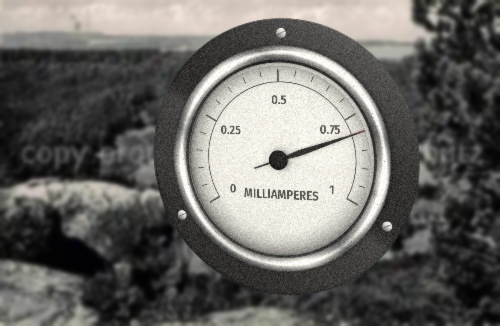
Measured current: 0.8,mA
